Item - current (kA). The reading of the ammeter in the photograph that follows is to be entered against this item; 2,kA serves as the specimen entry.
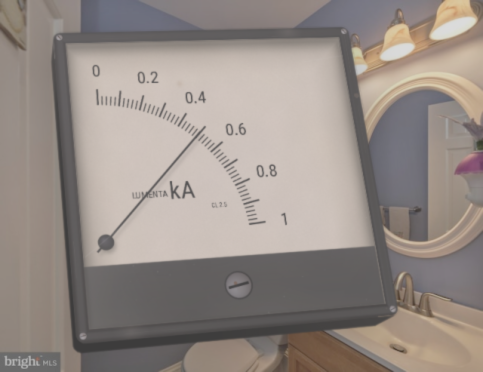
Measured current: 0.5,kA
